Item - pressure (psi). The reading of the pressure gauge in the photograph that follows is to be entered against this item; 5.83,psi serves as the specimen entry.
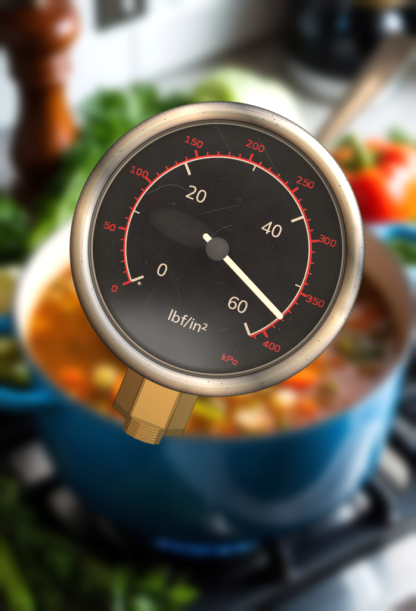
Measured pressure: 55,psi
